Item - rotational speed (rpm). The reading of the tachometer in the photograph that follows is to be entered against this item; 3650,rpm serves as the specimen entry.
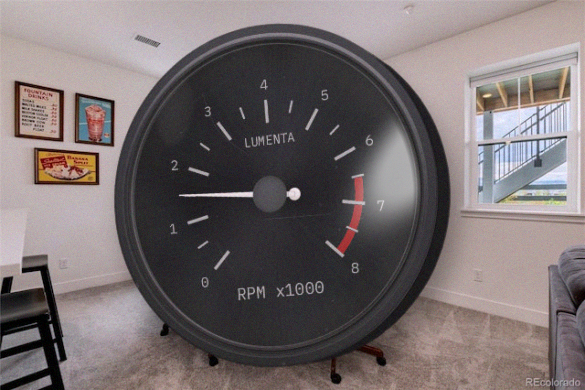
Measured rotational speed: 1500,rpm
